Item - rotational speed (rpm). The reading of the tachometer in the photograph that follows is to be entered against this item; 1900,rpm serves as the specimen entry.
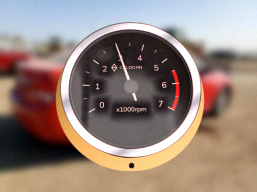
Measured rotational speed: 3000,rpm
